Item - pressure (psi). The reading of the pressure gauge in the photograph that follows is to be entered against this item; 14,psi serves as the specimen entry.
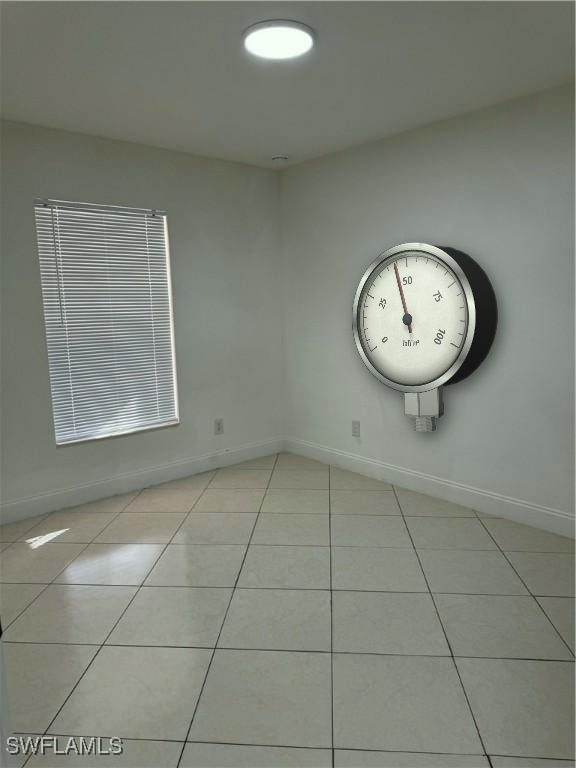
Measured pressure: 45,psi
